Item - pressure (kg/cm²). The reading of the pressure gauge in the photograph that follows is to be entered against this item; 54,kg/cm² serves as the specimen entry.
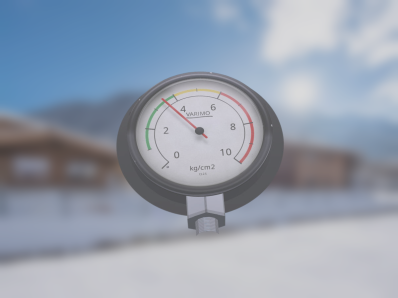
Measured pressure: 3.5,kg/cm²
